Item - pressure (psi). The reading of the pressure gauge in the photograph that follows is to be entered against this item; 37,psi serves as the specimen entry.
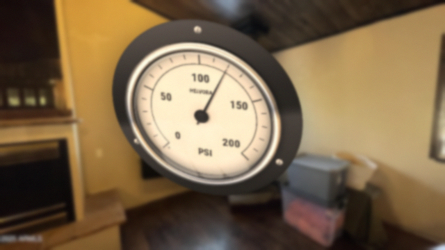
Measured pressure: 120,psi
